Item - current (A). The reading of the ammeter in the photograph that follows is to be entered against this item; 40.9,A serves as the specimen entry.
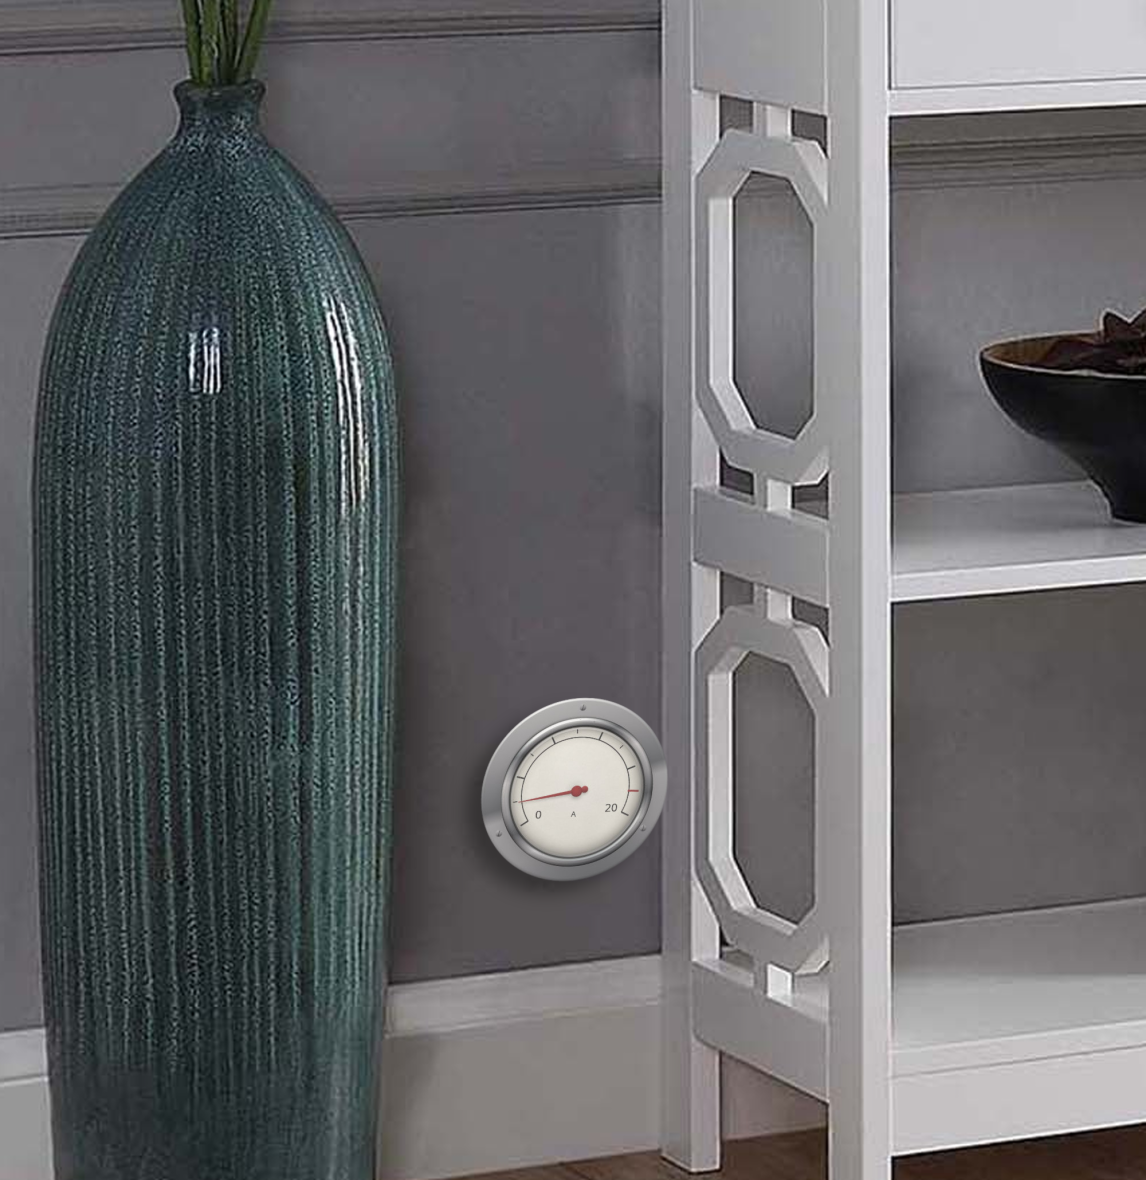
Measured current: 2,A
